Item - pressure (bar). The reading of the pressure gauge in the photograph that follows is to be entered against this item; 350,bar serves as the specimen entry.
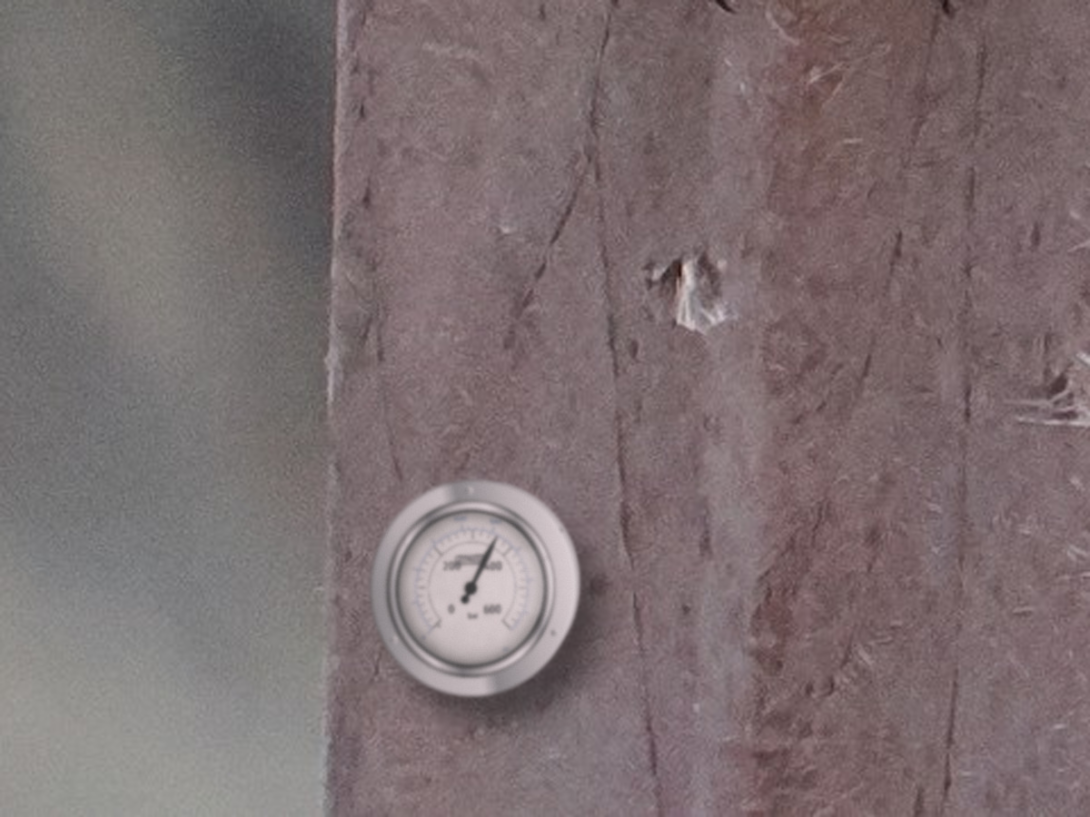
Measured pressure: 360,bar
